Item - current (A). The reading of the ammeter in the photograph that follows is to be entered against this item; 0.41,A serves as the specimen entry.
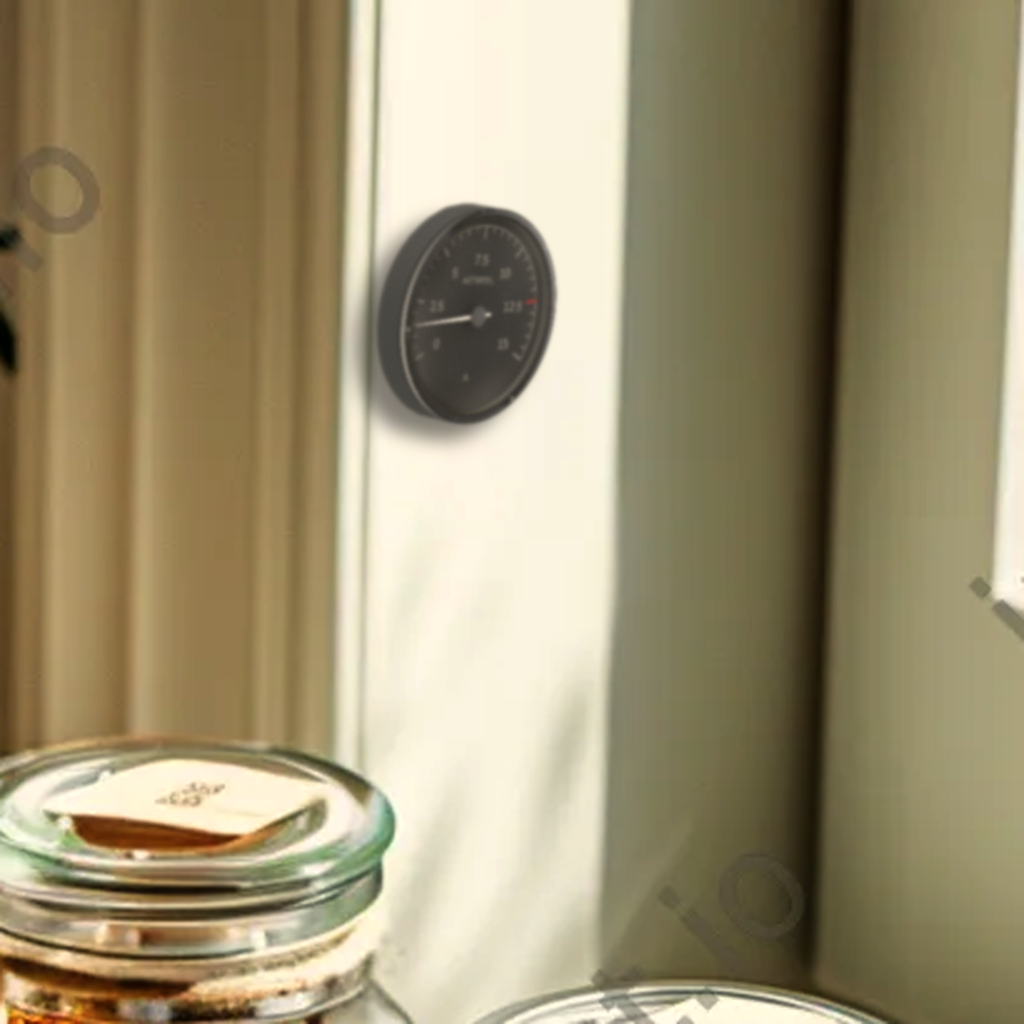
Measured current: 1.5,A
